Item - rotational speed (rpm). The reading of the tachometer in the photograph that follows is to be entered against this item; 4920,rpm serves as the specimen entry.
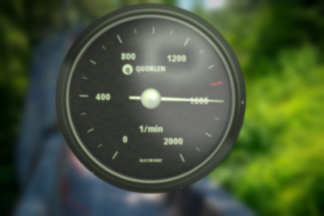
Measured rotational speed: 1600,rpm
